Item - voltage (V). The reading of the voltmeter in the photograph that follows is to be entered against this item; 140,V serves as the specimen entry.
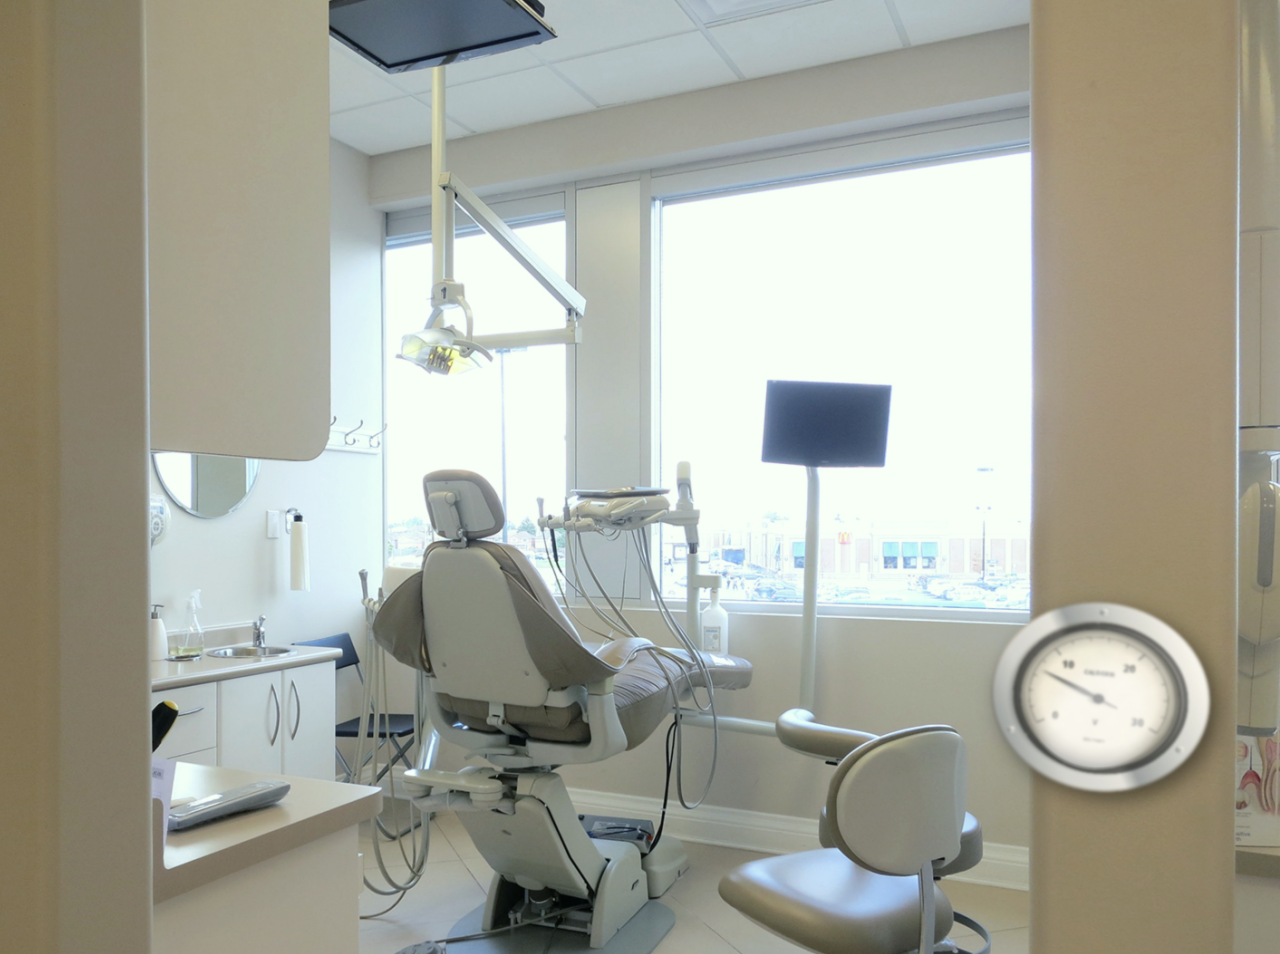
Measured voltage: 7,V
